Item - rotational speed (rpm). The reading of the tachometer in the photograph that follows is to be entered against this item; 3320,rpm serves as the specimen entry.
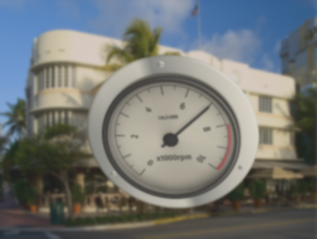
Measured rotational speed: 7000,rpm
